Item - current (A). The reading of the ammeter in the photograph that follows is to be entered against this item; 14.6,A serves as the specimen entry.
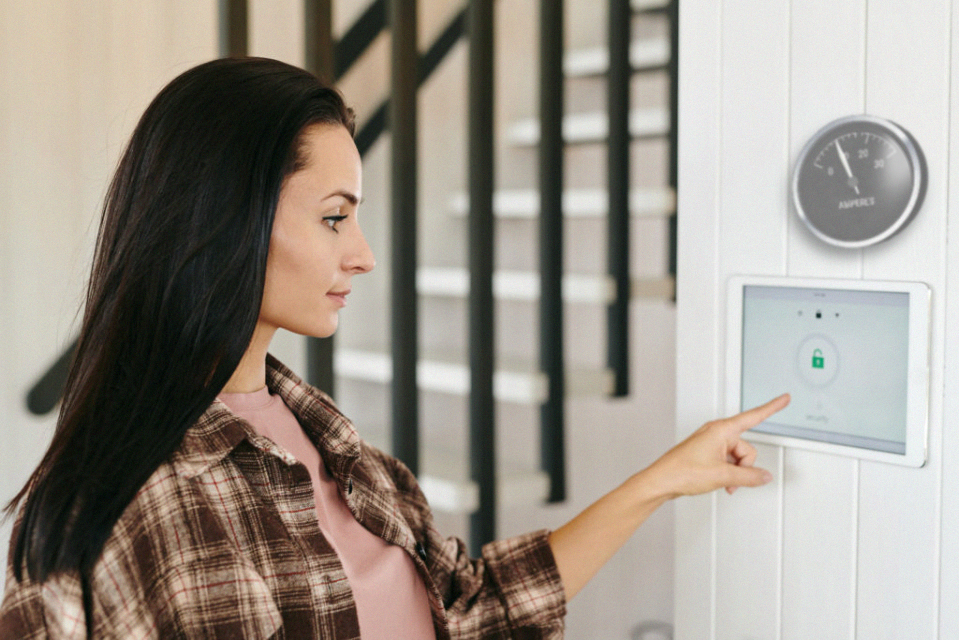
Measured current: 10,A
